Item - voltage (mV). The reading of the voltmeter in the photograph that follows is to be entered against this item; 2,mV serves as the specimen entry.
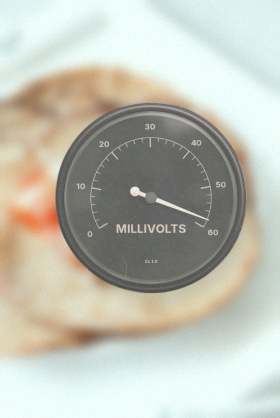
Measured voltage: 58,mV
